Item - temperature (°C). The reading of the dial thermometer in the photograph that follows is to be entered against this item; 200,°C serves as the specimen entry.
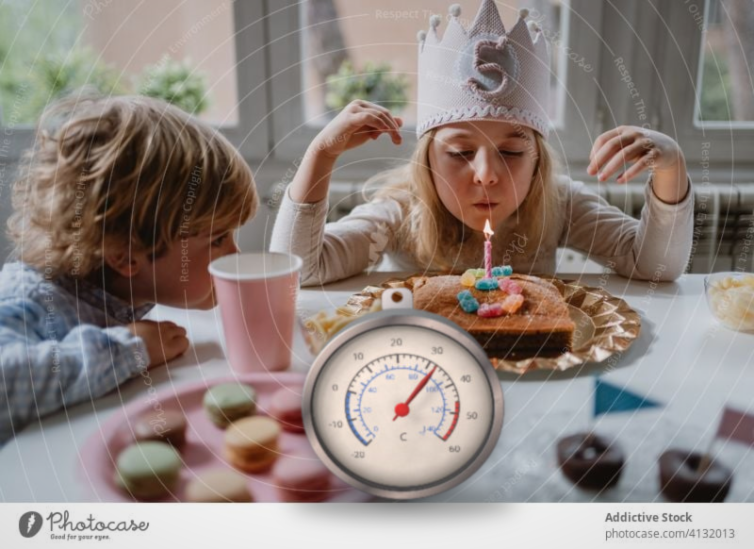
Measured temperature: 32,°C
